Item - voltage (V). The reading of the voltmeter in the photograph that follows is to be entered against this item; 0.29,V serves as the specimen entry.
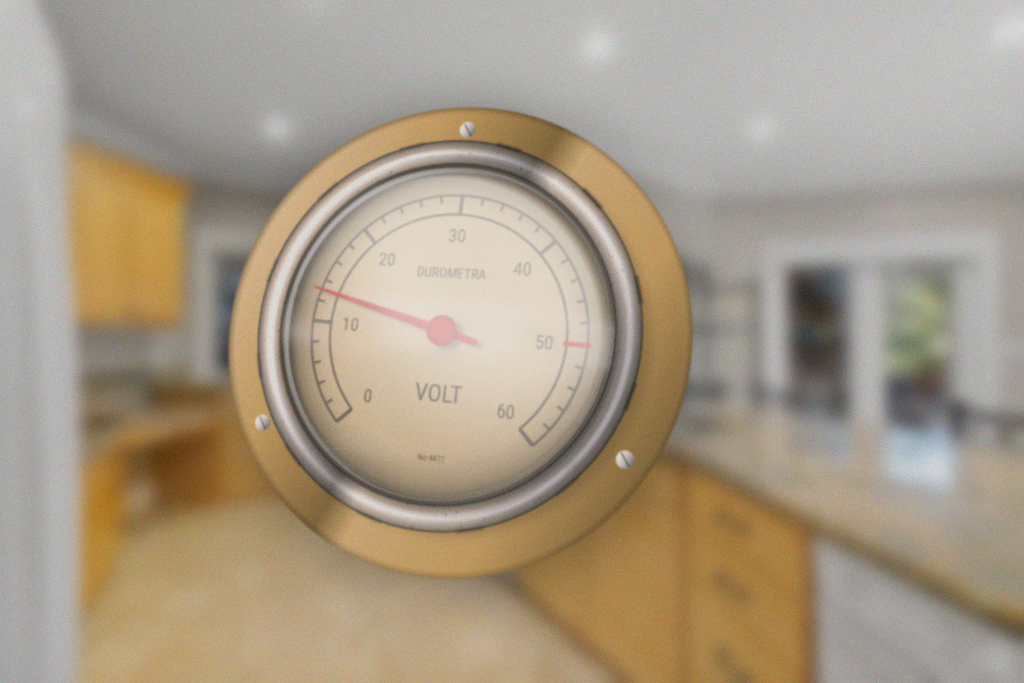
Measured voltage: 13,V
